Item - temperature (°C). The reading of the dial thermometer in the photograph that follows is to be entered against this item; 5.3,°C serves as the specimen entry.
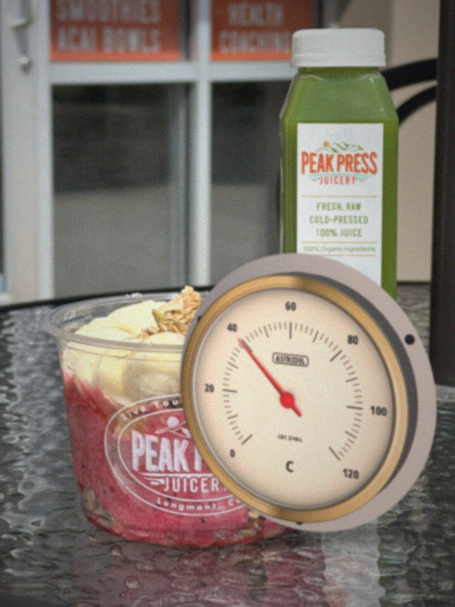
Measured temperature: 40,°C
